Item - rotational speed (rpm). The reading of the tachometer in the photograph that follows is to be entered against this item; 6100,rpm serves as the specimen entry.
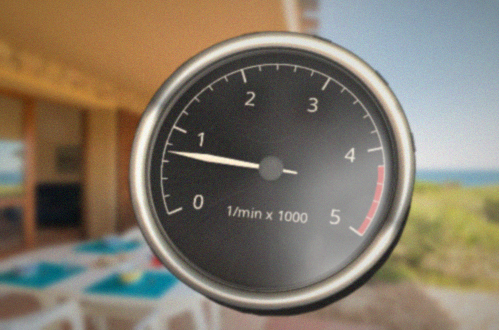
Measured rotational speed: 700,rpm
